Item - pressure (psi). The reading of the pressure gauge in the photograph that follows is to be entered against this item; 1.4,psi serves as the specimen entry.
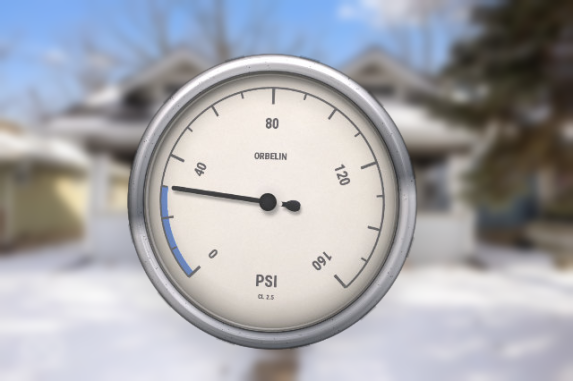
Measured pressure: 30,psi
